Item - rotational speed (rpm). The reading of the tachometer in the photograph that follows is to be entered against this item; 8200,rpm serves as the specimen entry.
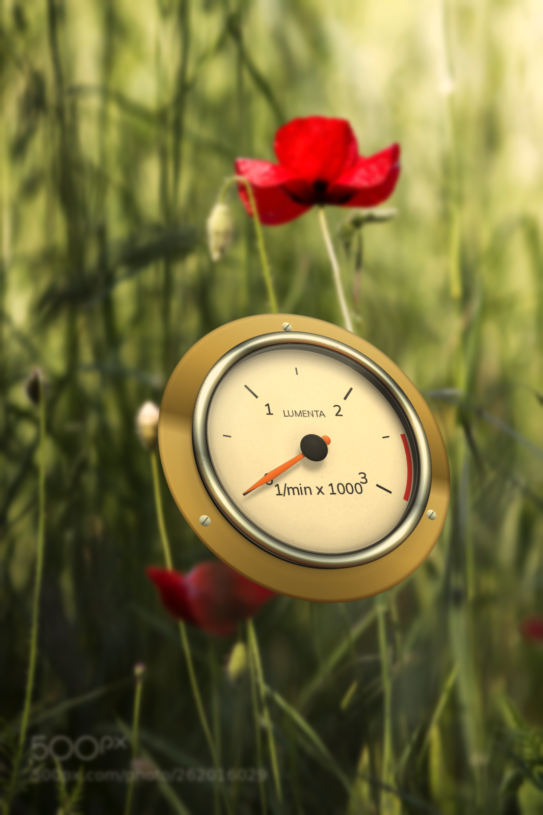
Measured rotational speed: 0,rpm
